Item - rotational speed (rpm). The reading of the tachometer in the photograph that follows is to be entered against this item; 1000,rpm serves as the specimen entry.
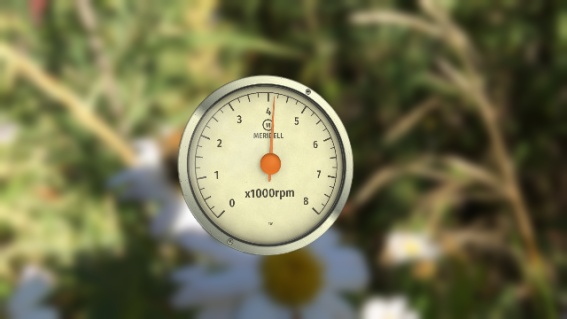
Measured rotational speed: 4125,rpm
